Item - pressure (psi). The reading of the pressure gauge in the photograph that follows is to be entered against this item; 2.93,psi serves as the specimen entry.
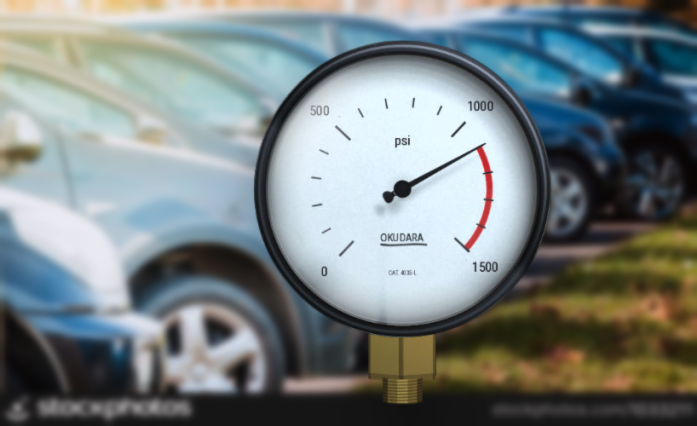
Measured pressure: 1100,psi
